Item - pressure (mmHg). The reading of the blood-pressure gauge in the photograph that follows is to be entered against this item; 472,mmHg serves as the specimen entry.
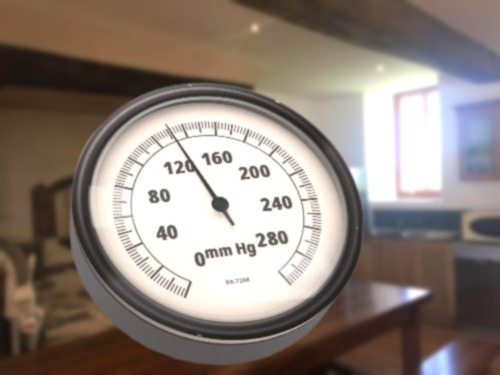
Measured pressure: 130,mmHg
